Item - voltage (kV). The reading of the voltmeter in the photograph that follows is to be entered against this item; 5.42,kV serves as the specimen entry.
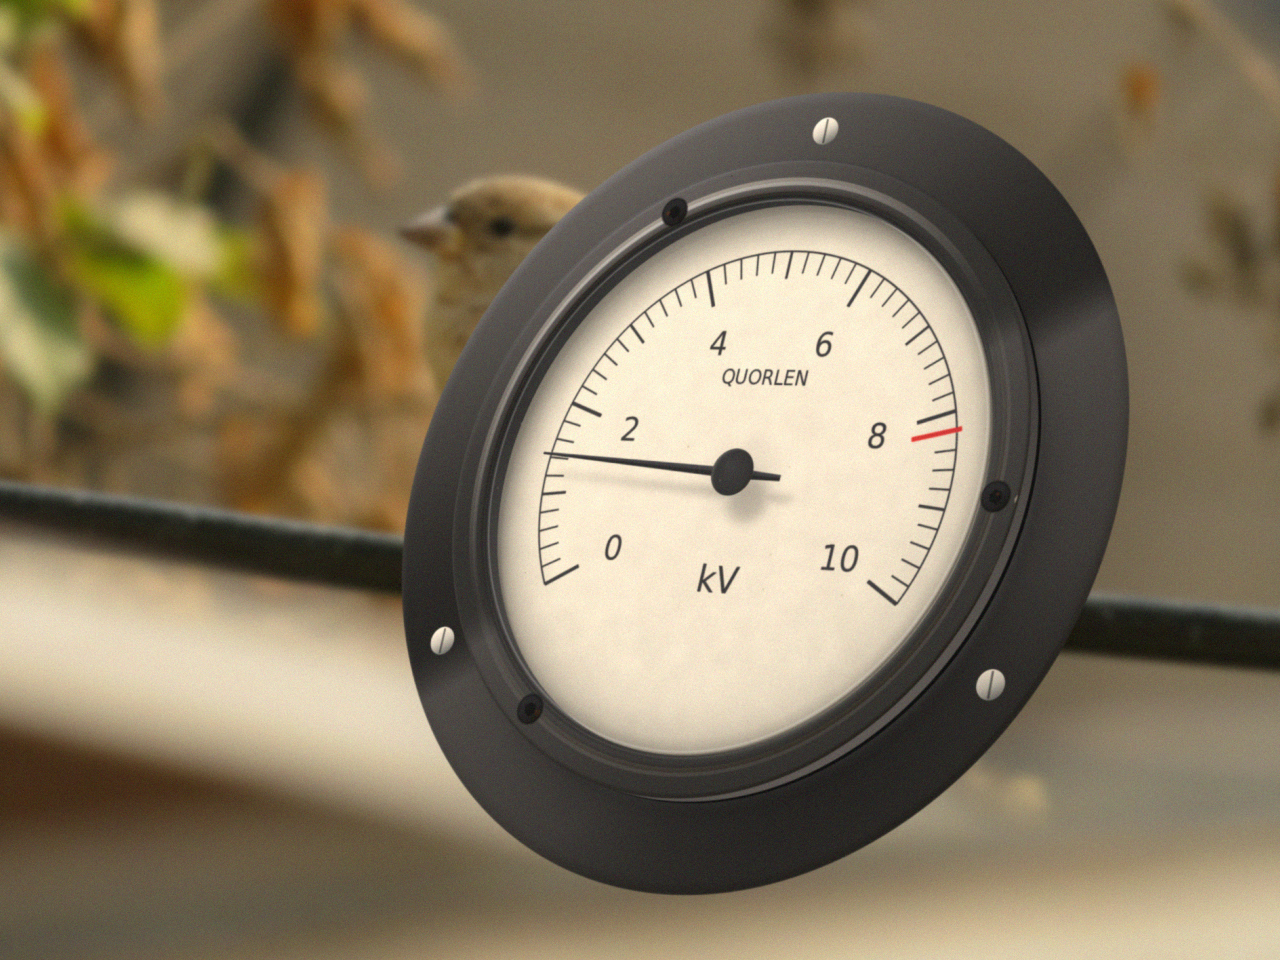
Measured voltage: 1.4,kV
